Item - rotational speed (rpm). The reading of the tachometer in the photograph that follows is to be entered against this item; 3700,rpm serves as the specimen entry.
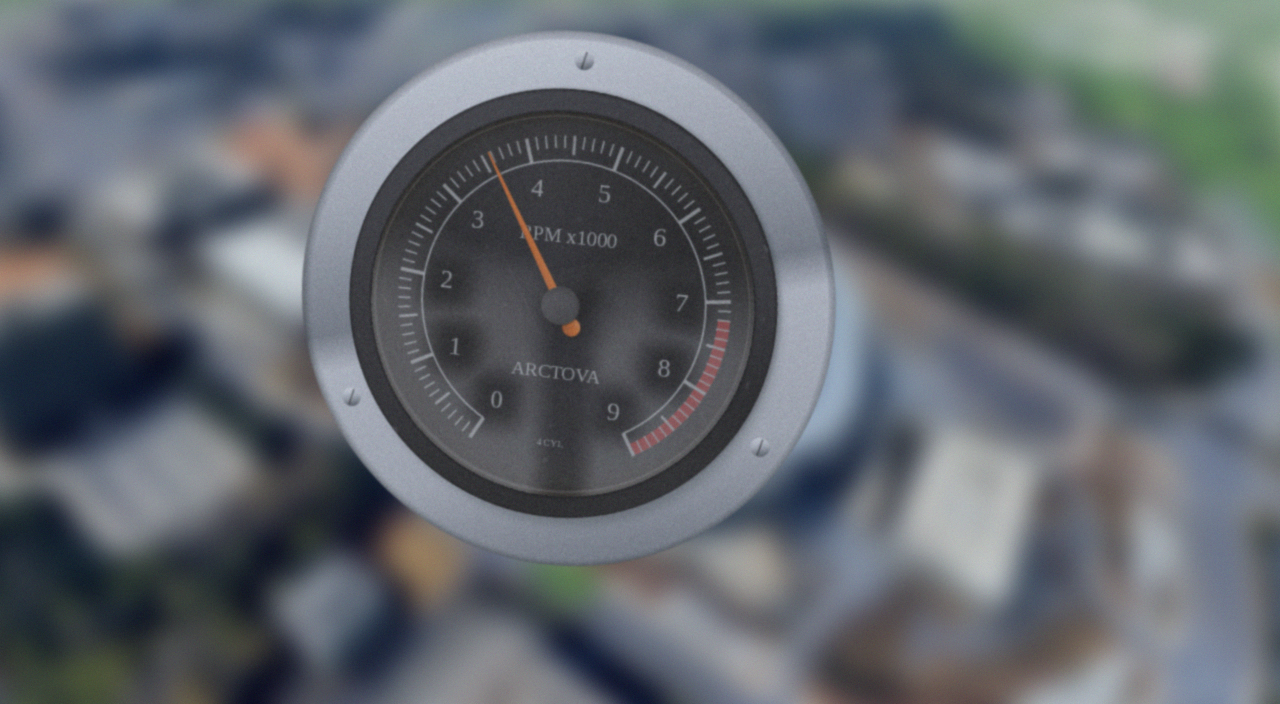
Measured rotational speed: 3600,rpm
